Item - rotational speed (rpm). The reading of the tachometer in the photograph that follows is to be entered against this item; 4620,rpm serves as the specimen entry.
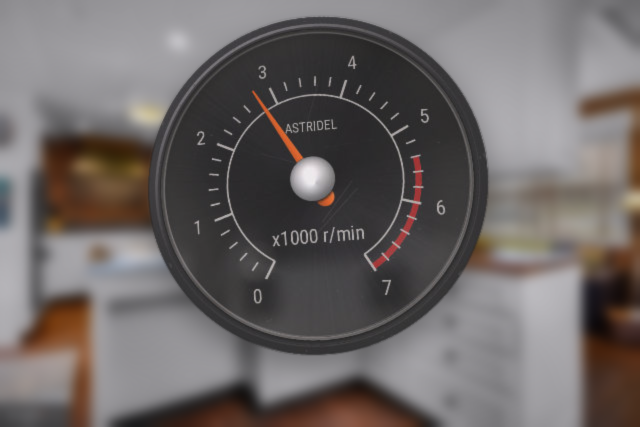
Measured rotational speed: 2800,rpm
